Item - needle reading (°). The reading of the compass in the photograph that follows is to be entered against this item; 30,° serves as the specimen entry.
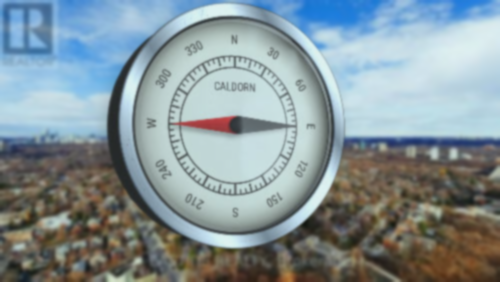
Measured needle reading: 270,°
